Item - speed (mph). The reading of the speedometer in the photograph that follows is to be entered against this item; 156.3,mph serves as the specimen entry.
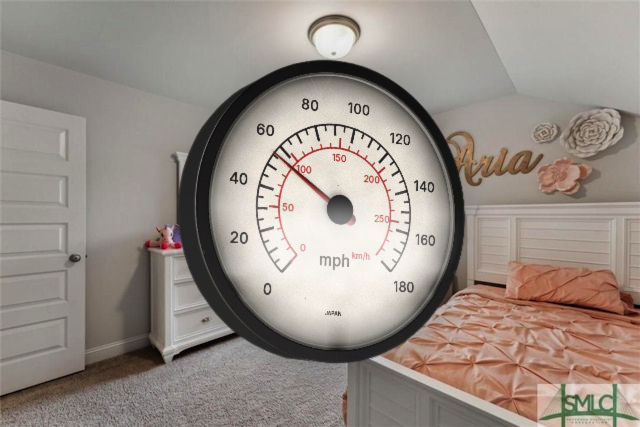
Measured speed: 55,mph
